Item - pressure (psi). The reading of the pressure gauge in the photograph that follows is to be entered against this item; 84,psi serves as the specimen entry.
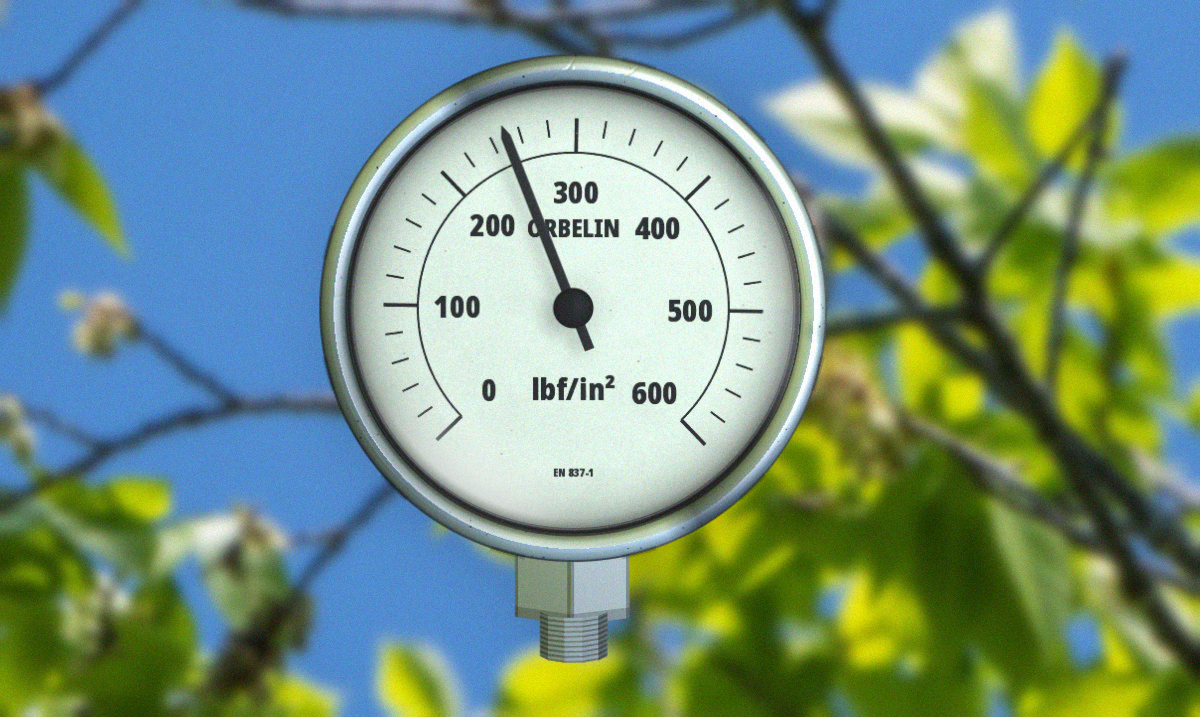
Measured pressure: 250,psi
